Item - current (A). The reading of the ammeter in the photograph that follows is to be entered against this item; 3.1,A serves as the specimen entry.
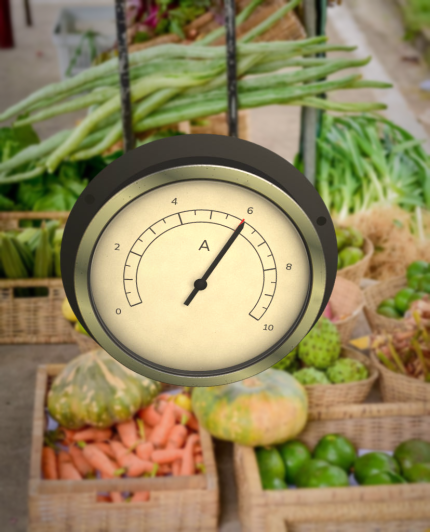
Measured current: 6,A
